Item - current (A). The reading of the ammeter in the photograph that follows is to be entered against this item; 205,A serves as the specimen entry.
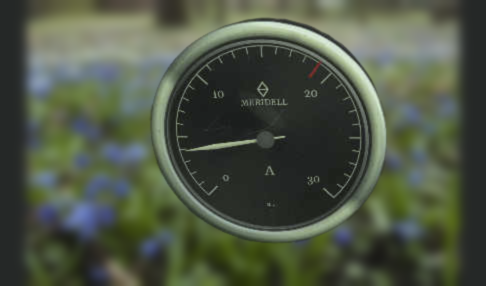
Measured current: 4,A
